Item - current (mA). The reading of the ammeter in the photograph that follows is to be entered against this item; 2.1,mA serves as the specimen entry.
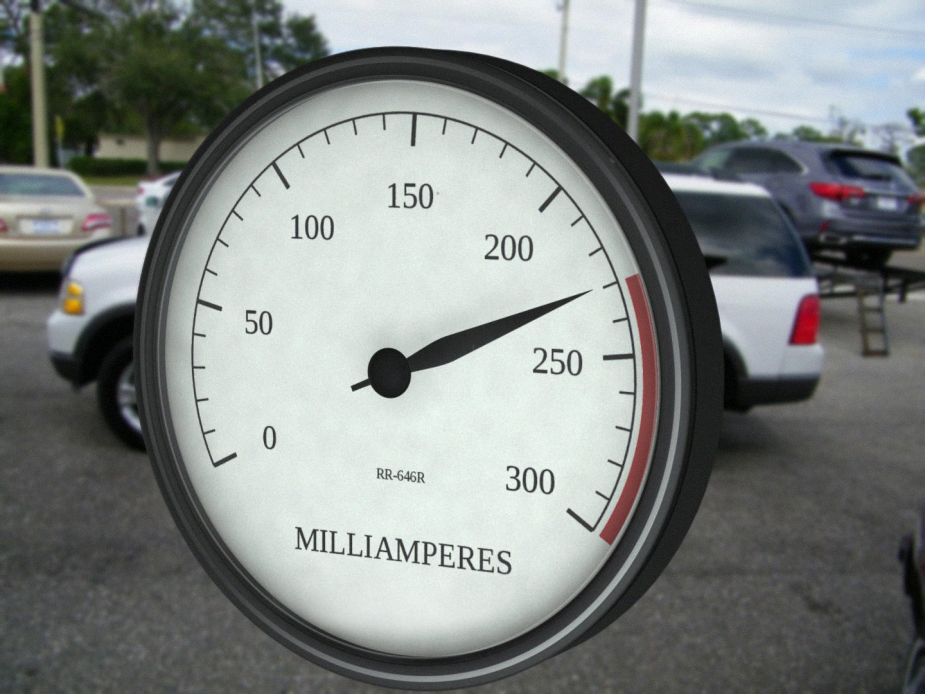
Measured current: 230,mA
